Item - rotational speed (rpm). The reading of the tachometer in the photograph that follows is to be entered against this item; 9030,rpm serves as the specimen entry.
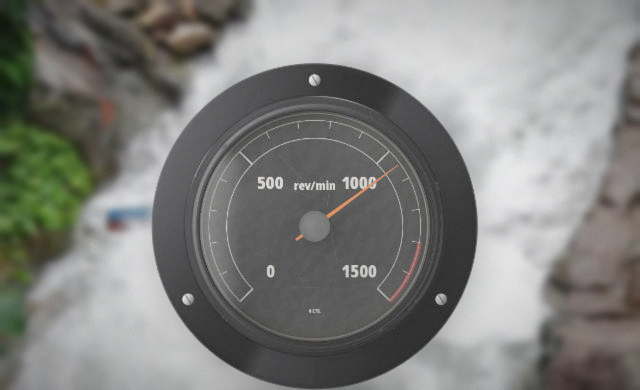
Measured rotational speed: 1050,rpm
